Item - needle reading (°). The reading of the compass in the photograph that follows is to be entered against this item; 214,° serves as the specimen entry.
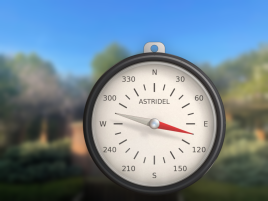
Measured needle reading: 105,°
